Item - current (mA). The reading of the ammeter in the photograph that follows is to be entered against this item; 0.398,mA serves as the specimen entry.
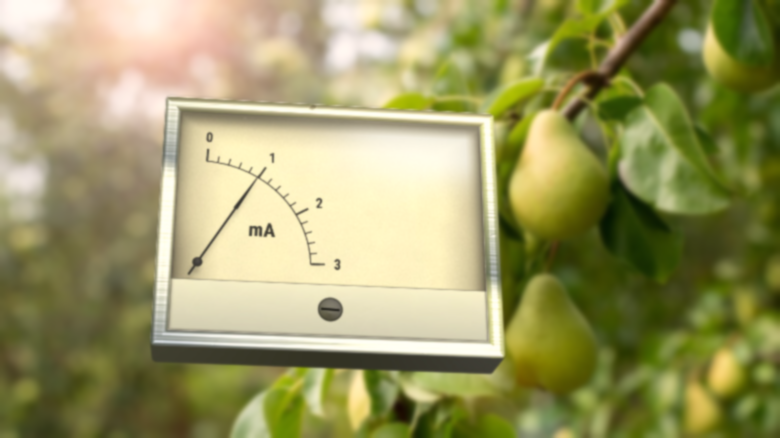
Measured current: 1,mA
